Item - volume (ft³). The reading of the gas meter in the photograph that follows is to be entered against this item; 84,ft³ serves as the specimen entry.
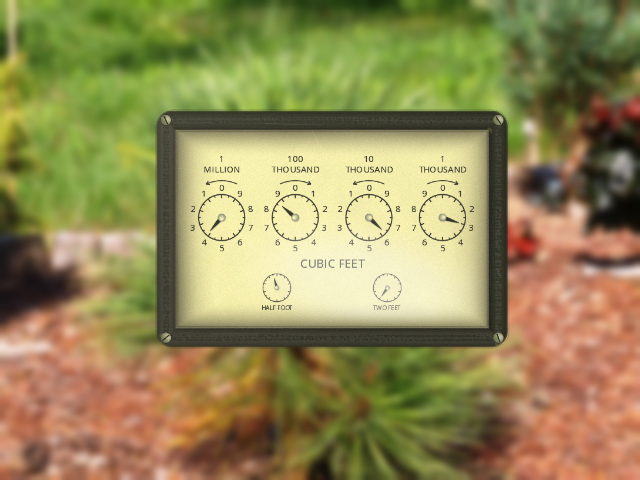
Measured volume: 386300,ft³
